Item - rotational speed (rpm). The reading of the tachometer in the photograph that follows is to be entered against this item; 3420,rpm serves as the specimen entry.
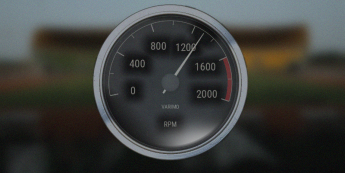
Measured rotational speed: 1300,rpm
